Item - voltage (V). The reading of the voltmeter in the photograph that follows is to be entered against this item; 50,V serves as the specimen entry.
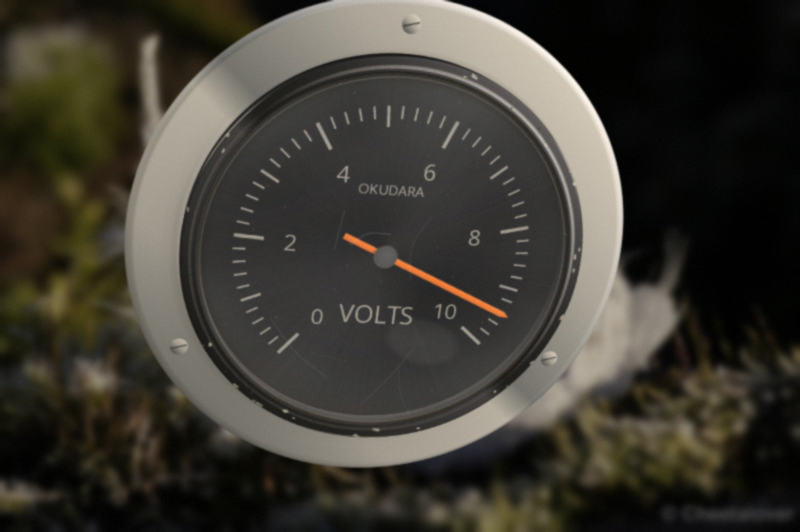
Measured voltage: 9.4,V
